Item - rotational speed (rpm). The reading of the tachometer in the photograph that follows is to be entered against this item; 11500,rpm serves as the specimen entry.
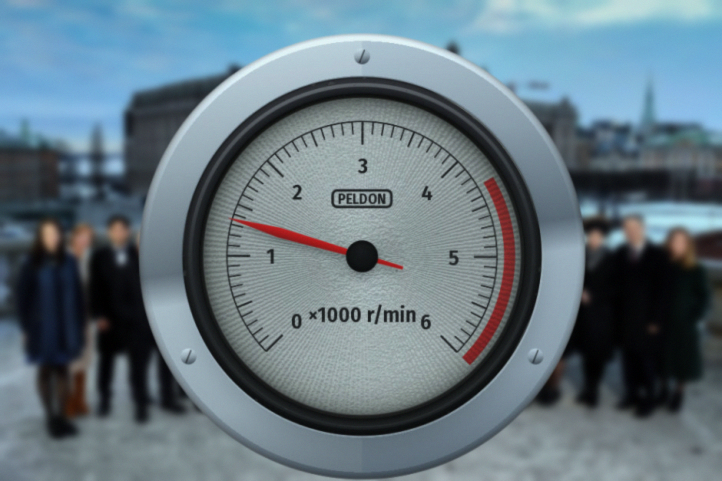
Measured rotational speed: 1350,rpm
